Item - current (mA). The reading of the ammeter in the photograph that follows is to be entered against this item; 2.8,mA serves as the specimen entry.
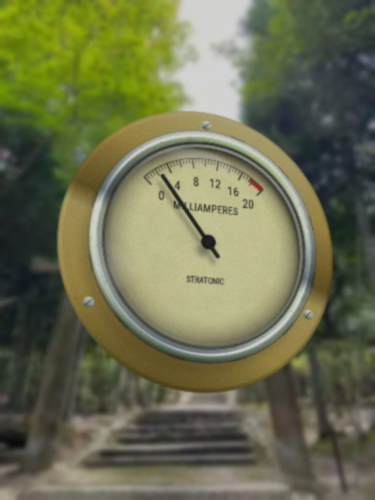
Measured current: 2,mA
